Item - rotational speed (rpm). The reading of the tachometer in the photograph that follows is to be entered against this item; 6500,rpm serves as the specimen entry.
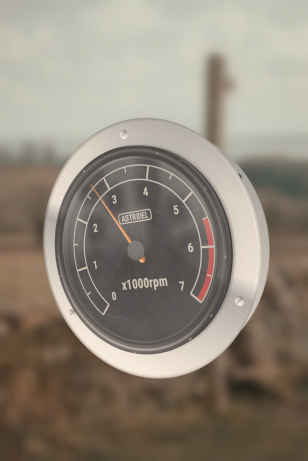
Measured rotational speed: 2750,rpm
